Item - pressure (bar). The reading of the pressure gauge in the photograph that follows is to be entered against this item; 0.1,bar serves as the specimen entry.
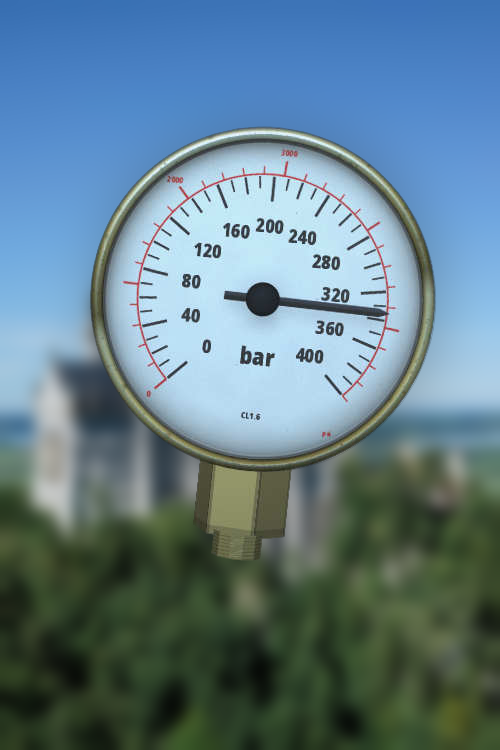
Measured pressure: 335,bar
